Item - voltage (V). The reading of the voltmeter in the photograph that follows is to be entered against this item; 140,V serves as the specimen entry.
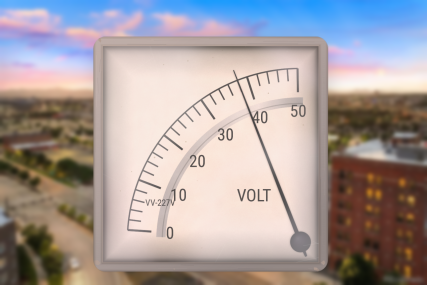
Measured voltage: 38,V
